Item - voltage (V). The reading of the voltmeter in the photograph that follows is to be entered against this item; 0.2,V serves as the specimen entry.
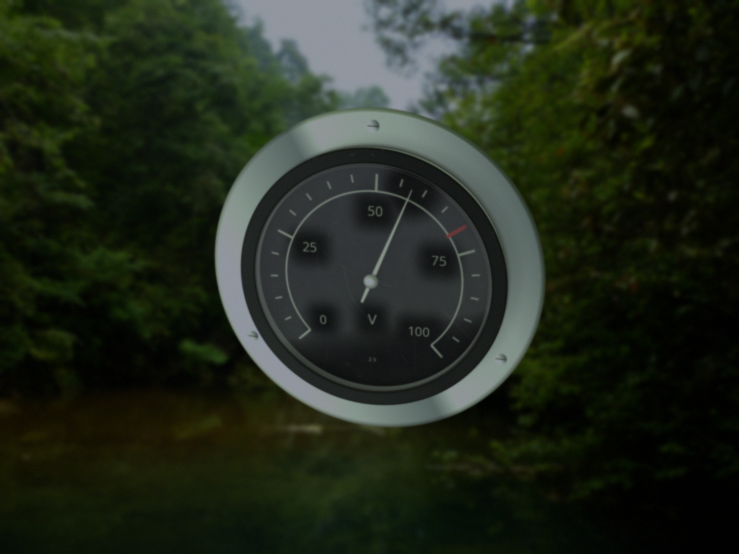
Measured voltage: 57.5,V
